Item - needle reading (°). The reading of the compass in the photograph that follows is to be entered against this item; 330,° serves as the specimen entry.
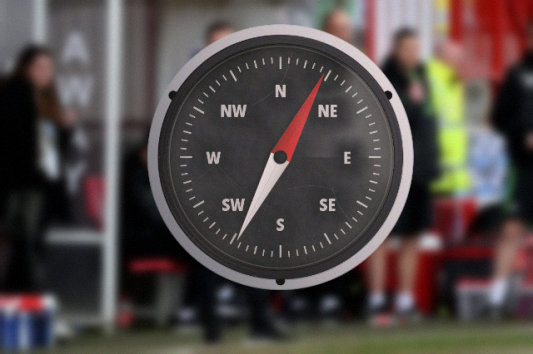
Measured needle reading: 27.5,°
